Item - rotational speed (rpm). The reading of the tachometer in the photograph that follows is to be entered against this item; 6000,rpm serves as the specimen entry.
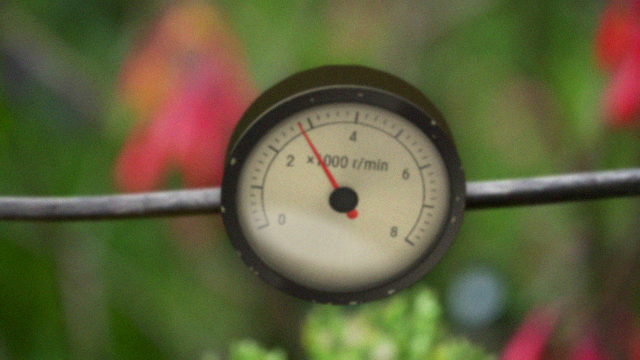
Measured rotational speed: 2800,rpm
